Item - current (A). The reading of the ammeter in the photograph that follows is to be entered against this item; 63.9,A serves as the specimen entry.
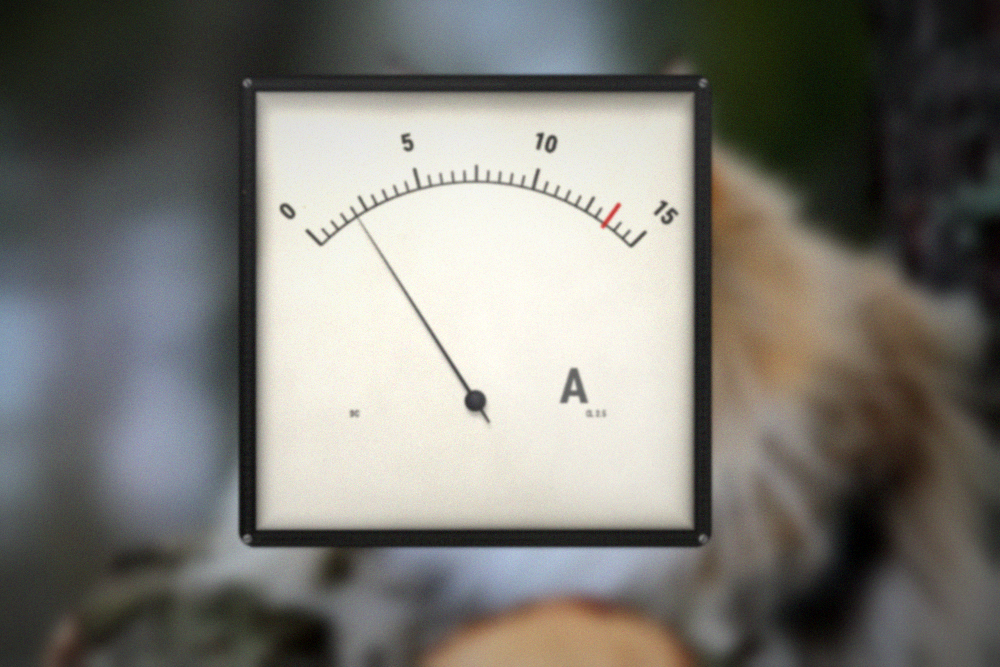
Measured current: 2,A
